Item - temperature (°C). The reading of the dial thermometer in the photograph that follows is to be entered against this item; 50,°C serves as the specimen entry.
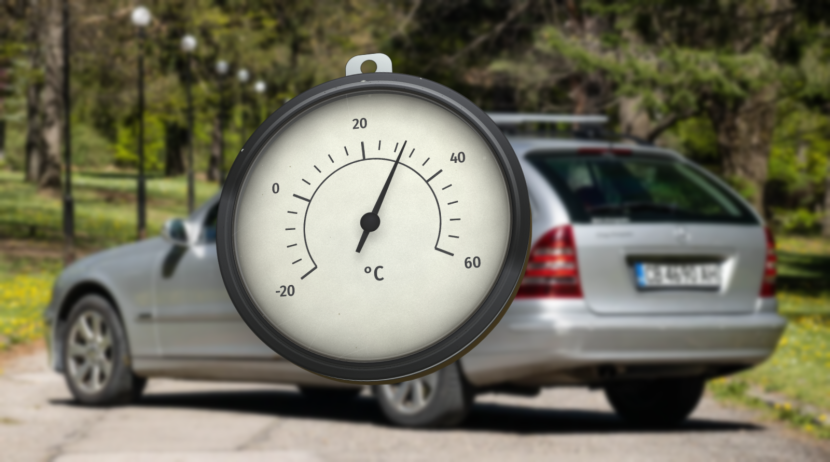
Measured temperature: 30,°C
